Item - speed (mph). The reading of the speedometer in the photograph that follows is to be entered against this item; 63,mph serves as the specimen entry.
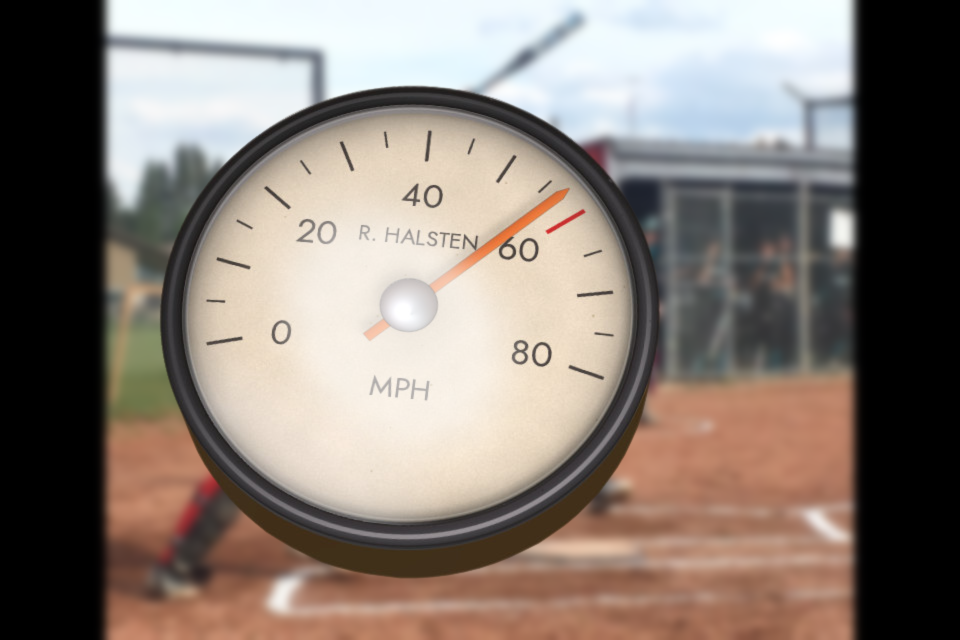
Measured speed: 57.5,mph
